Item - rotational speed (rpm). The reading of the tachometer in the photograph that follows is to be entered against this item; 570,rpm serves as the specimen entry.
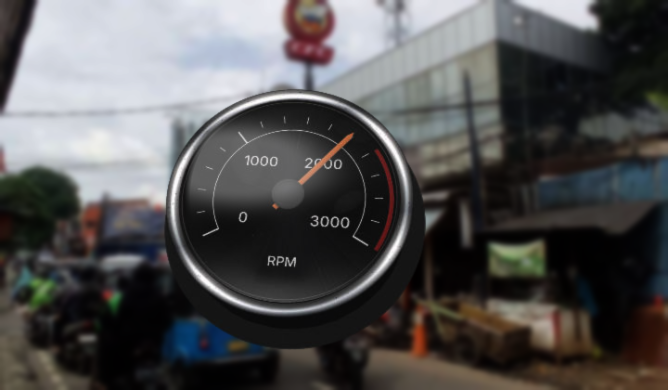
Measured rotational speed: 2000,rpm
